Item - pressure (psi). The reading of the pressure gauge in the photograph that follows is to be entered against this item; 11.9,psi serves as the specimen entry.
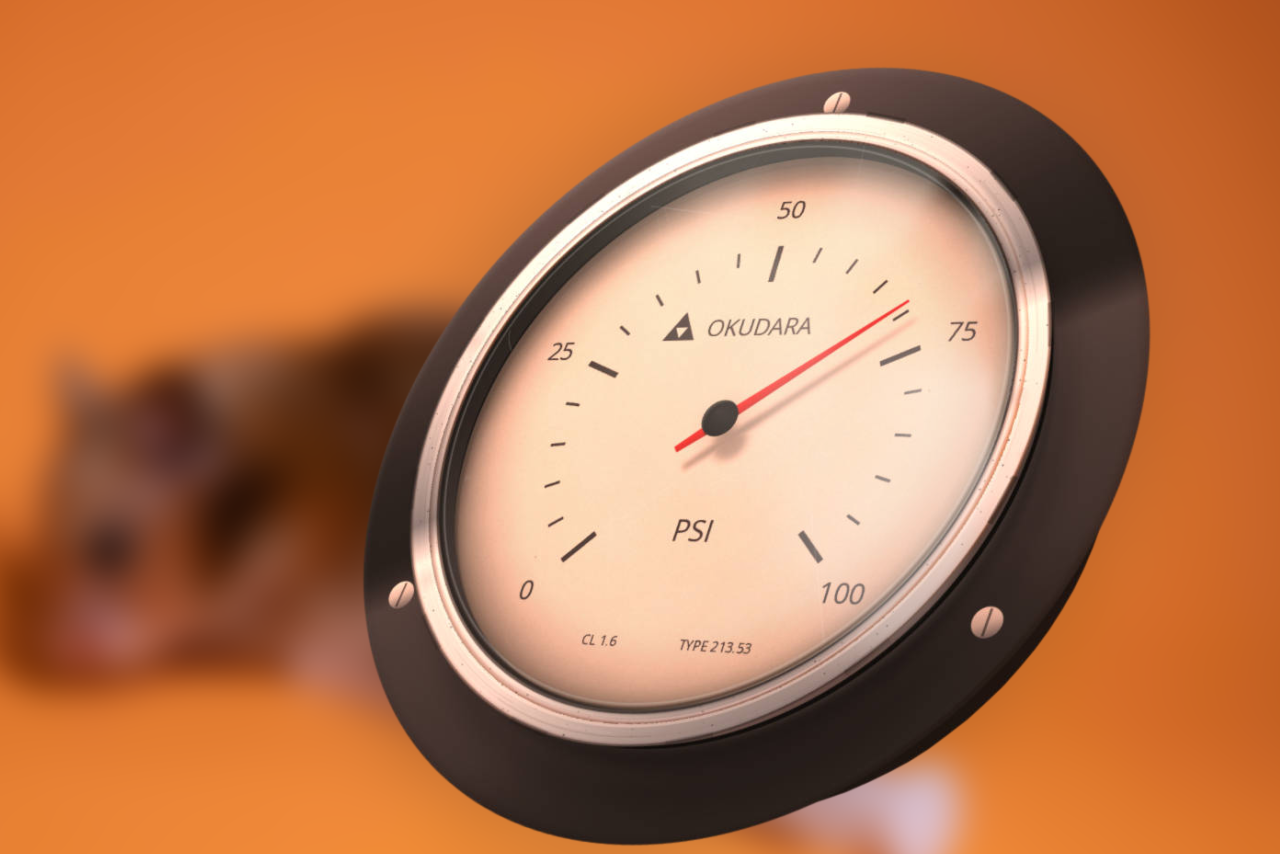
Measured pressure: 70,psi
